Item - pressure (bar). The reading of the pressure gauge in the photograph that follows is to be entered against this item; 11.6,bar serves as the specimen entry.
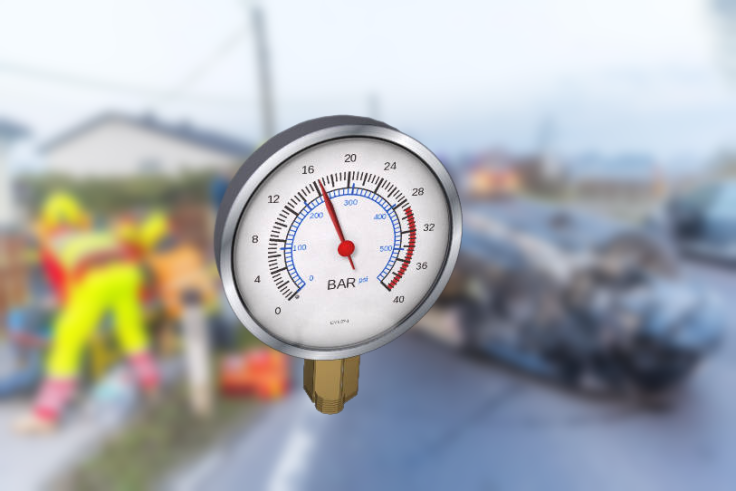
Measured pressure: 16.5,bar
